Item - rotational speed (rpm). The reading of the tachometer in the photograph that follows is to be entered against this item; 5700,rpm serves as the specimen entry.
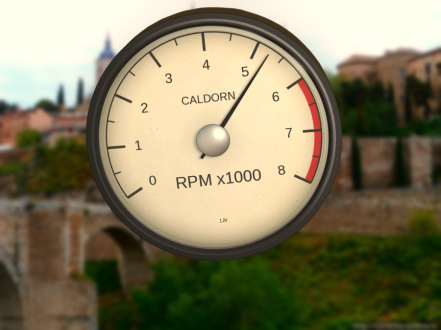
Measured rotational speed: 5250,rpm
